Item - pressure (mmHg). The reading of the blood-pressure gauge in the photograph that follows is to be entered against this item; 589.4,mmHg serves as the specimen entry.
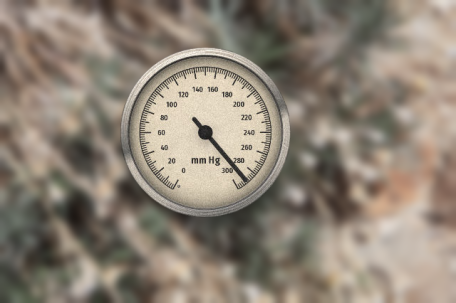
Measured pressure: 290,mmHg
